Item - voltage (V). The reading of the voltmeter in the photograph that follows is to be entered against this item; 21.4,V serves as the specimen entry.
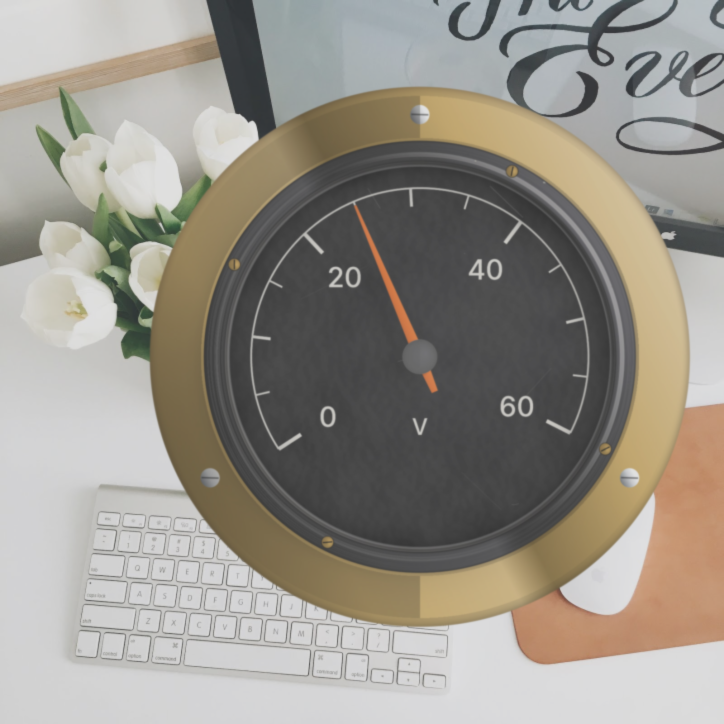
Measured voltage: 25,V
